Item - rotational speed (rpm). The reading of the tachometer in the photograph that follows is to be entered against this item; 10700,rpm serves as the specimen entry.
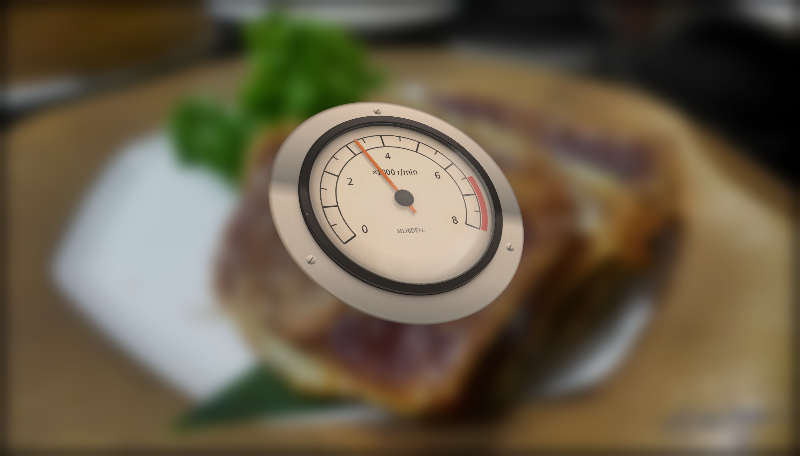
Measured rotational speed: 3250,rpm
